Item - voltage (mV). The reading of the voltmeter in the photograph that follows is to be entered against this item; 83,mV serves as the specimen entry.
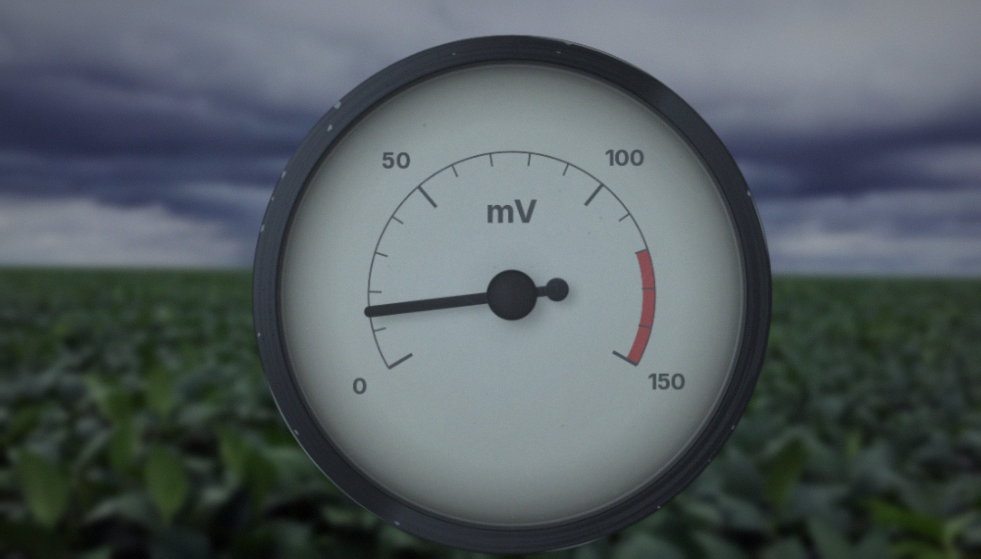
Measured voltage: 15,mV
